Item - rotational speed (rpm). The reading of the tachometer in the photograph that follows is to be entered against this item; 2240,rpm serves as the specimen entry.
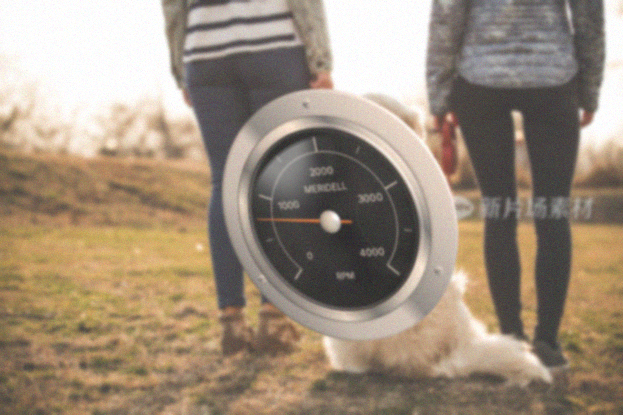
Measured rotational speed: 750,rpm
